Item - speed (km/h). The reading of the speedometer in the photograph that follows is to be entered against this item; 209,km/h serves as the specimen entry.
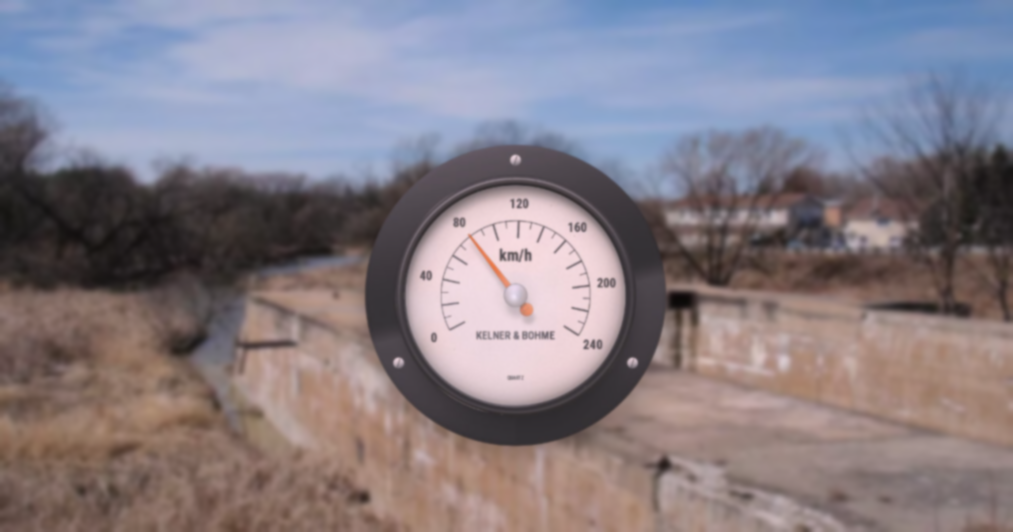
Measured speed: 80,km/h
